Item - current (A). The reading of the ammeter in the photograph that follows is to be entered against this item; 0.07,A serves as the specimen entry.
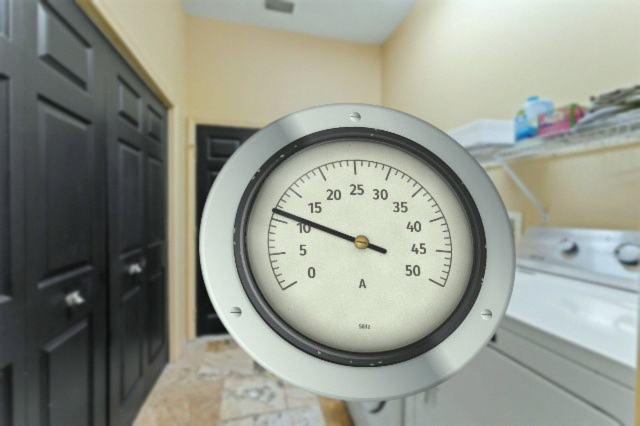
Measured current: 11,A
